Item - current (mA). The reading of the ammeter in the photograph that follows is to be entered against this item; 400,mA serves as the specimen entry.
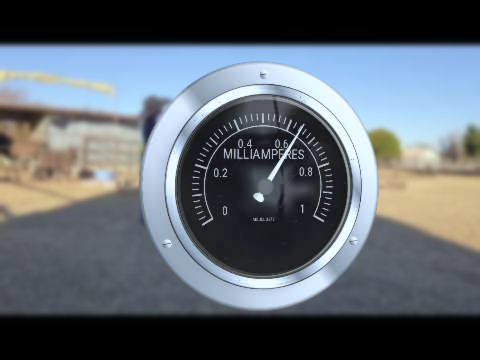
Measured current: 0.64,mA
